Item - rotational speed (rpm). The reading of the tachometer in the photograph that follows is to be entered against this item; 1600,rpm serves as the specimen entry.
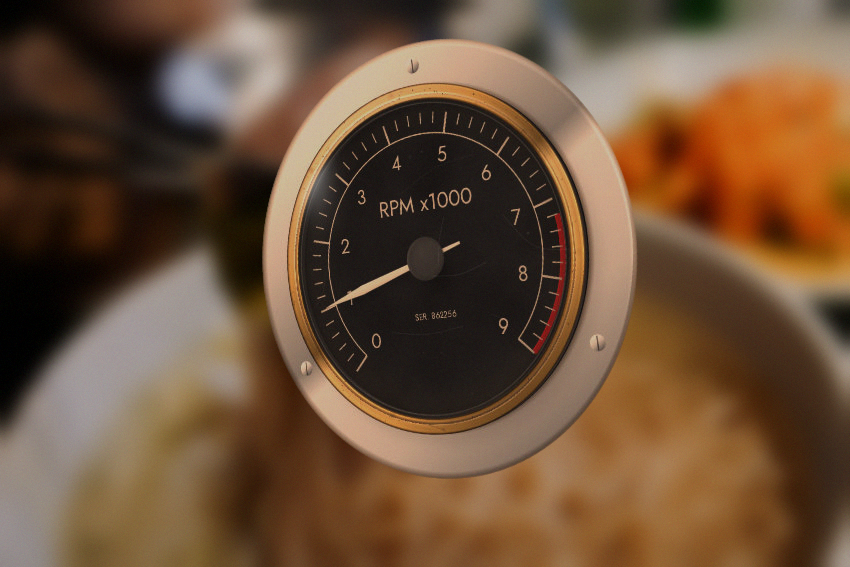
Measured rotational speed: 1000,rpm
